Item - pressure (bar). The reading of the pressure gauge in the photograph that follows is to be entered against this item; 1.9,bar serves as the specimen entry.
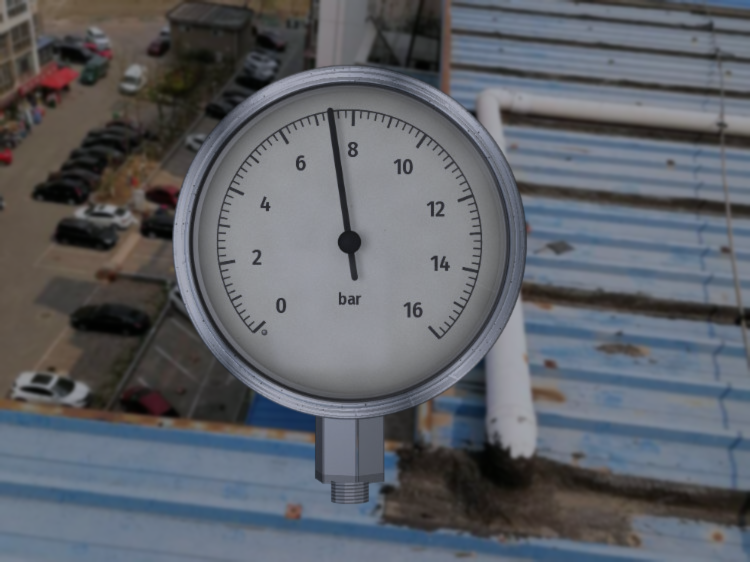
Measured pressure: 7.4,bar
